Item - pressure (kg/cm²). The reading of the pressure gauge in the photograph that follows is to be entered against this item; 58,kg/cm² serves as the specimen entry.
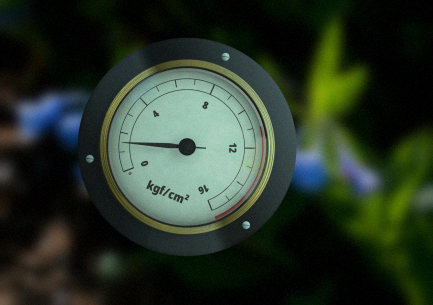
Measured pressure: 1.5,kg/cm²
